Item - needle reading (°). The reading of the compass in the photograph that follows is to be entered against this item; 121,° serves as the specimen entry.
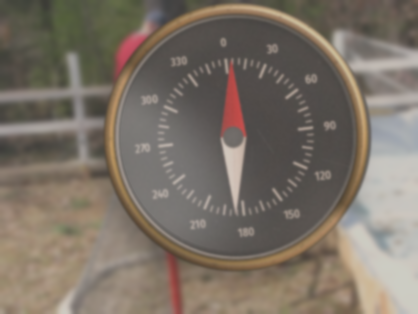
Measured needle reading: 5,°
